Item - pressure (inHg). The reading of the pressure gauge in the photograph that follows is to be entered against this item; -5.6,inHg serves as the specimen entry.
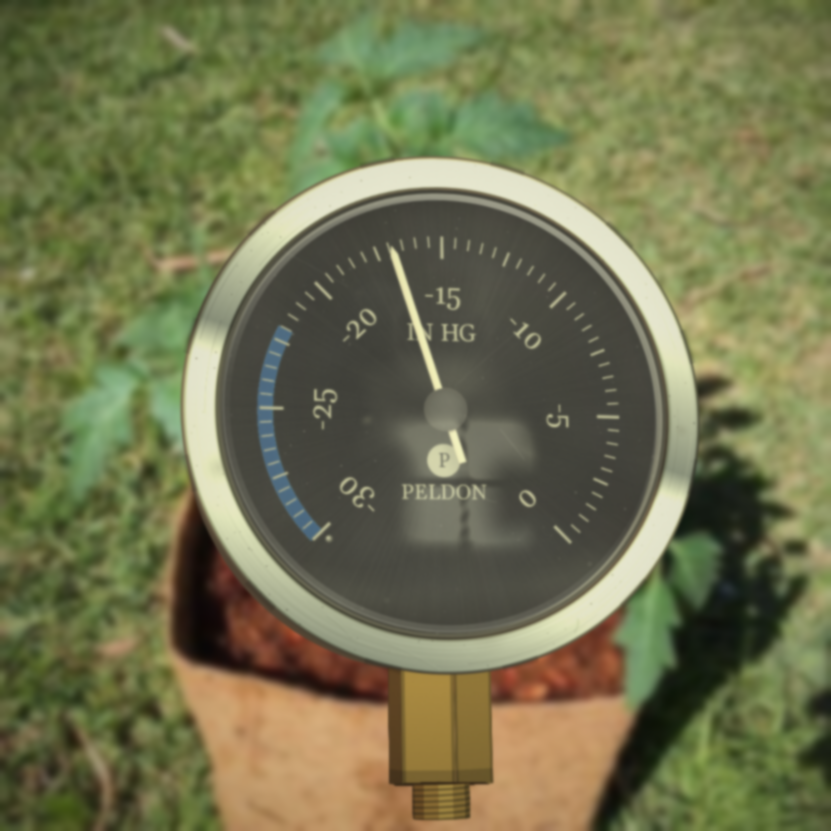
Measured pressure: -17,inHg
